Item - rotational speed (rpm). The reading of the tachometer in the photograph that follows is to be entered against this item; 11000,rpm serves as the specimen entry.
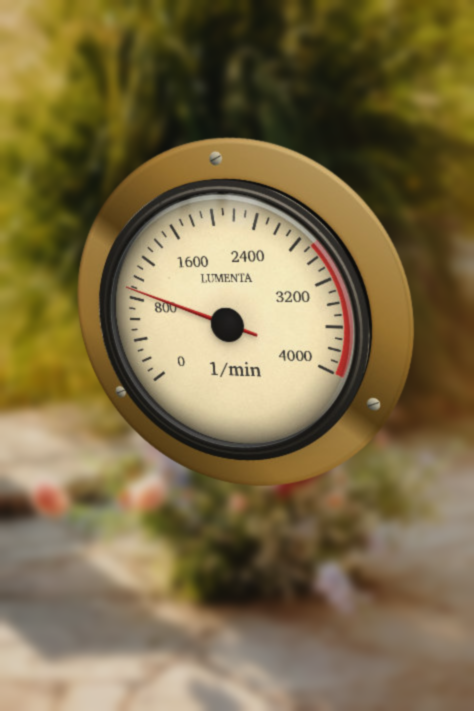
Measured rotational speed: 900,rpm
